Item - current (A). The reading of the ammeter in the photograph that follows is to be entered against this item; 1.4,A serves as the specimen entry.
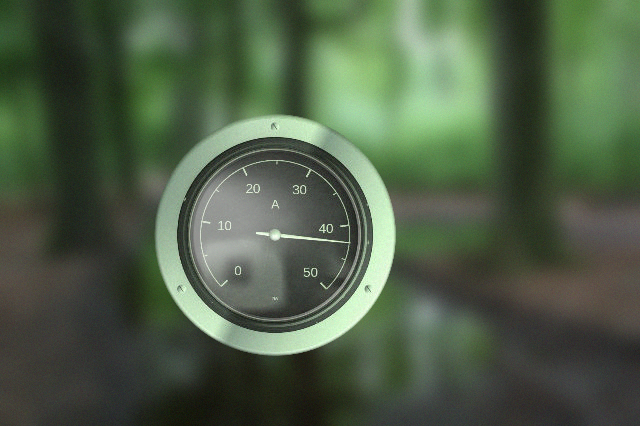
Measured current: 42.5,A
